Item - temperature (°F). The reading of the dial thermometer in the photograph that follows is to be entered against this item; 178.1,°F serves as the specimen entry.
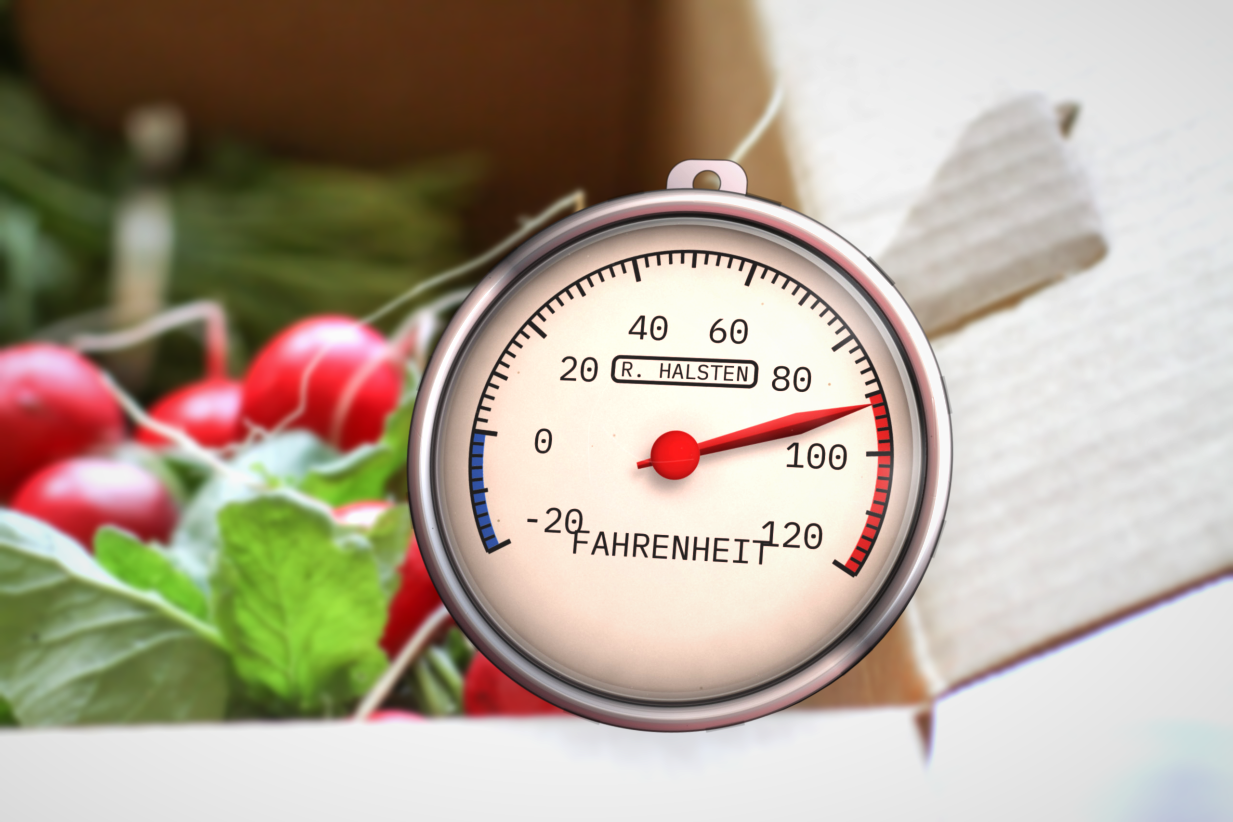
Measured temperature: 92,°F
